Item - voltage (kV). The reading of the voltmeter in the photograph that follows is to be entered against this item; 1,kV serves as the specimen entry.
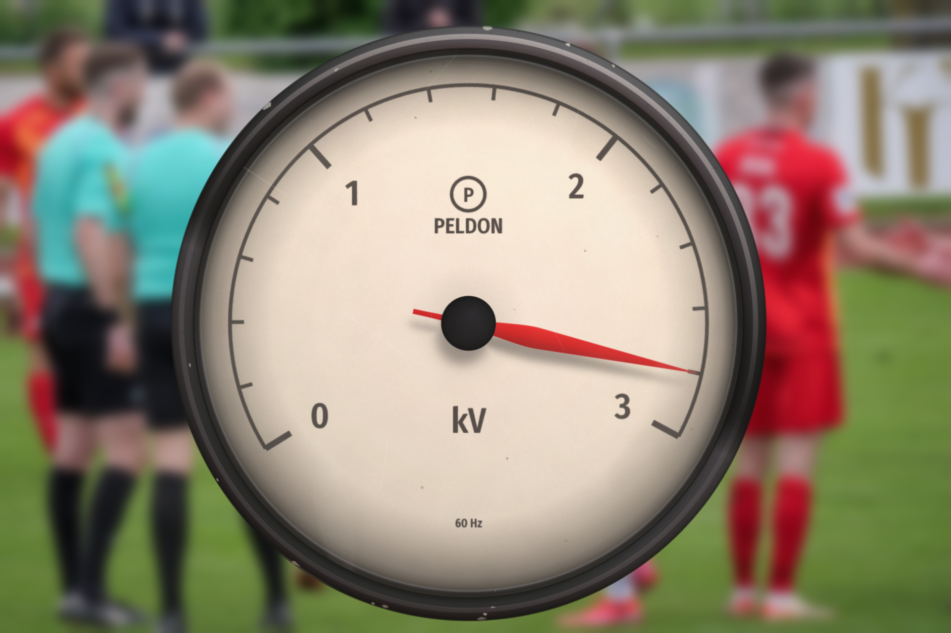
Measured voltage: 2.8,kV
